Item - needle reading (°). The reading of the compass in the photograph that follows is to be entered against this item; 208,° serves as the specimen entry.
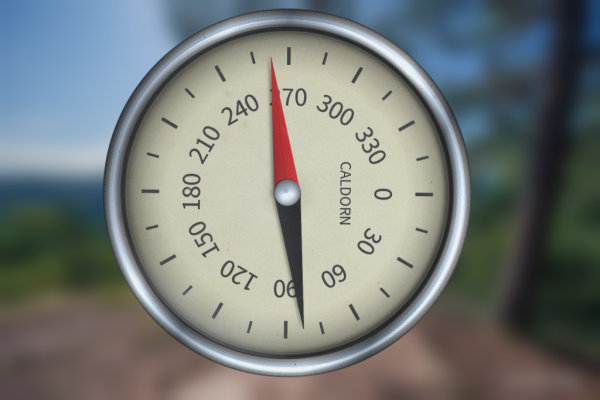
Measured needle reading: 262.5,°
